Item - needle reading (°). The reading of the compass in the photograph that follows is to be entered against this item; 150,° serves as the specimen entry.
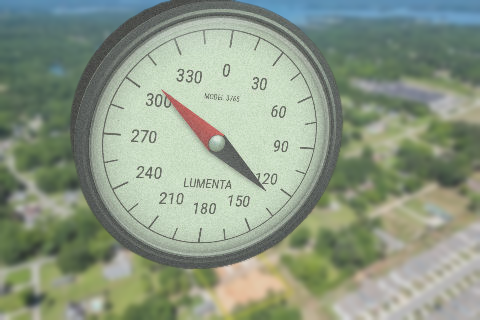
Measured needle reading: 307.5,°
